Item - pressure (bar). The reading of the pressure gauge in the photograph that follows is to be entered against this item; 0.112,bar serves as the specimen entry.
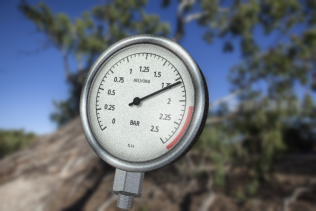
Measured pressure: 1.8,bar
